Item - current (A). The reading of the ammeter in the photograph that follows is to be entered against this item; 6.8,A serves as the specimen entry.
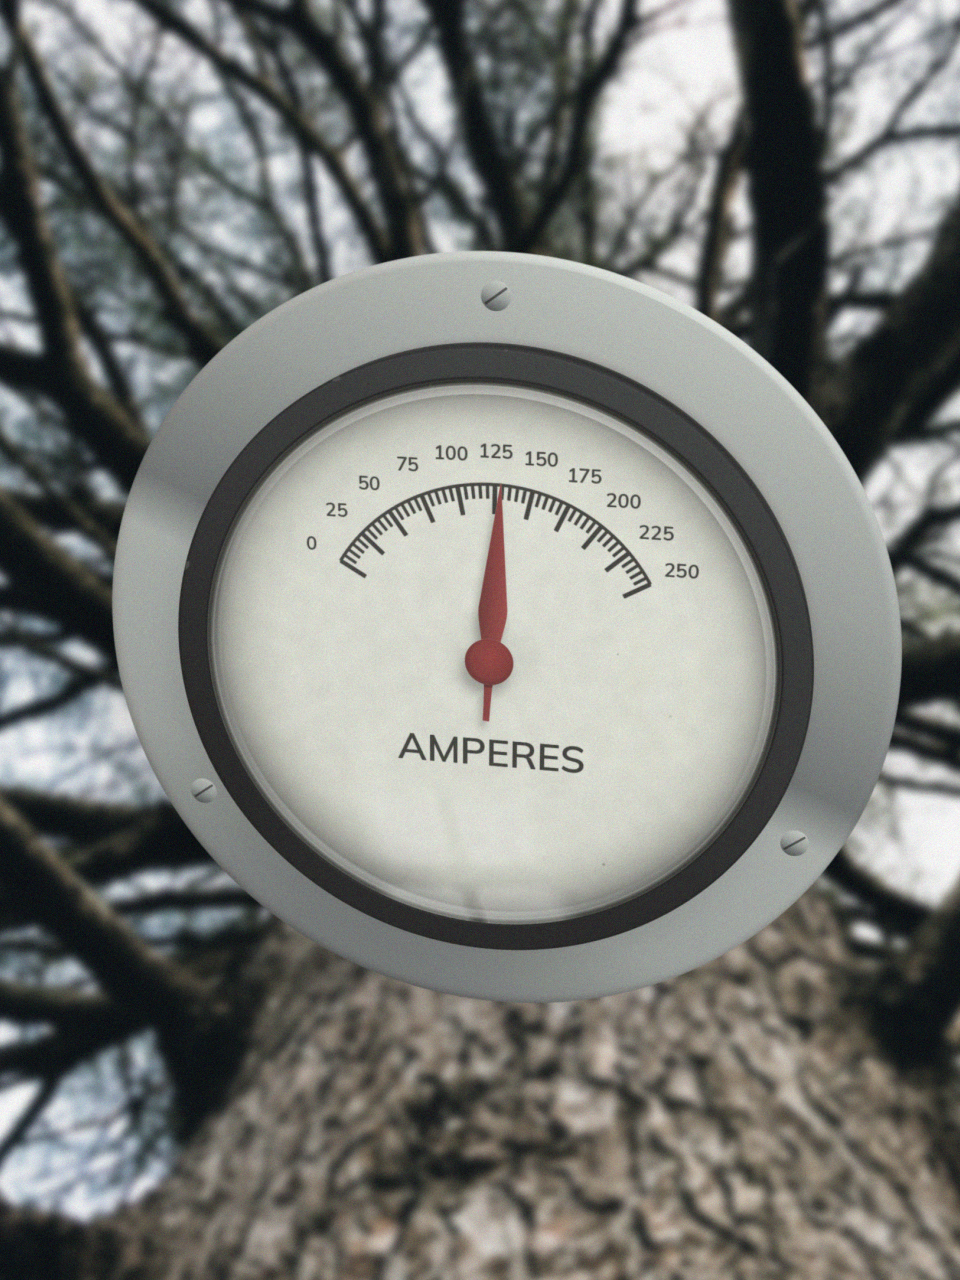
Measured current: 130,A
